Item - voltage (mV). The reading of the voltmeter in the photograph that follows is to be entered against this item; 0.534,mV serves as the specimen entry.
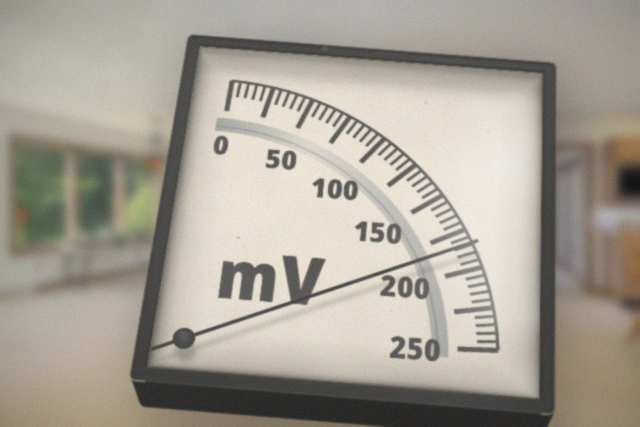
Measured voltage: 185,mV
